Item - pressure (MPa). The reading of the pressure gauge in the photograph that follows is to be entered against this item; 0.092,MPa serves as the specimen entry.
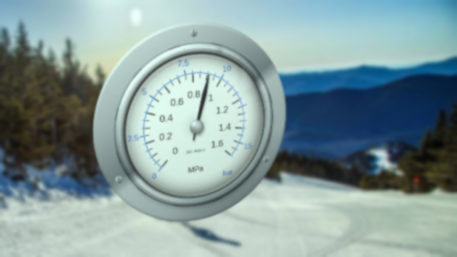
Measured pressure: 0.9,MPa
